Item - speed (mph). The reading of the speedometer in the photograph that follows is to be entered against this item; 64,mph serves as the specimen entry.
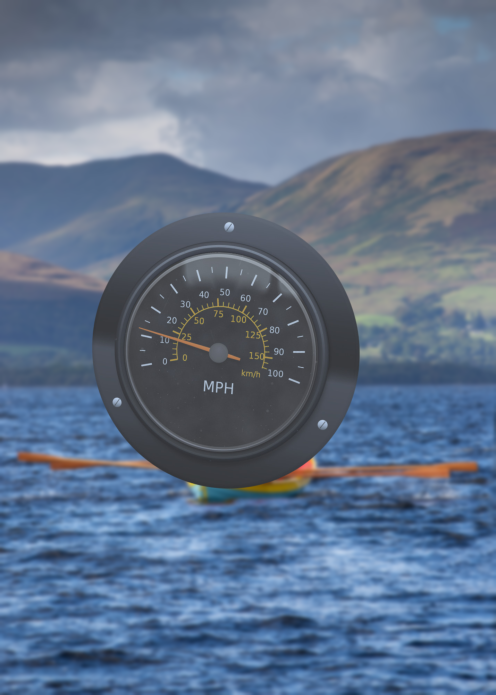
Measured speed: 12.5,mph
